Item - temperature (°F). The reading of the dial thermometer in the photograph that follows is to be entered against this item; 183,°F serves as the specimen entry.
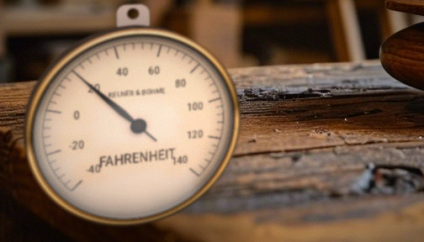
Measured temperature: 20,°F
